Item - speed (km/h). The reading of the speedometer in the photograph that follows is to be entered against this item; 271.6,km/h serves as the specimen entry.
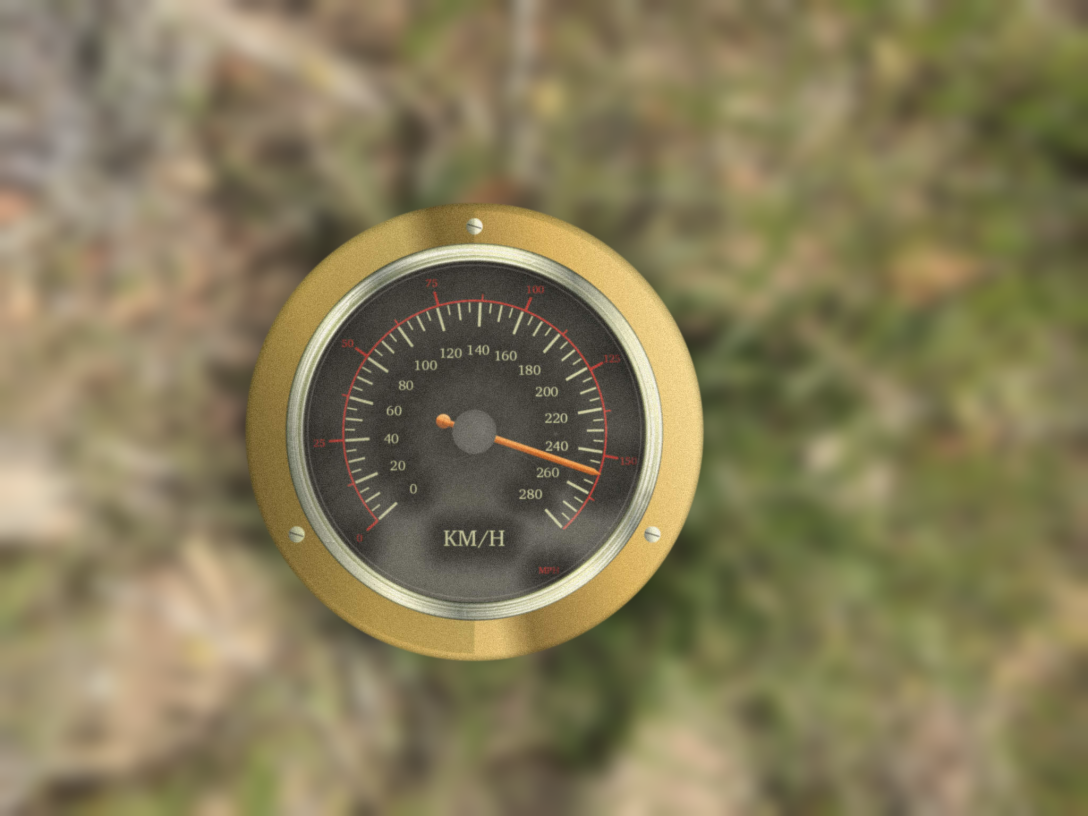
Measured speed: 250,km/h
